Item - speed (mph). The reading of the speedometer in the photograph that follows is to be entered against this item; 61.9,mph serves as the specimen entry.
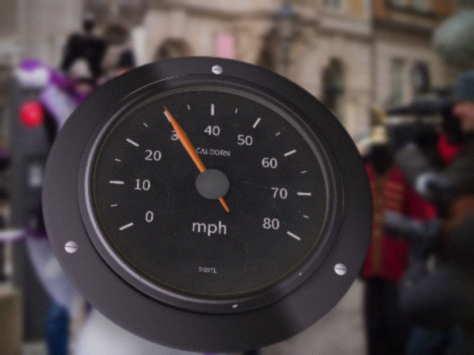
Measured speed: 30,mph
